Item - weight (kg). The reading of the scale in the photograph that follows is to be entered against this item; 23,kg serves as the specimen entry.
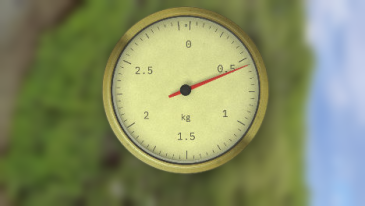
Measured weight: 0.55,kg
